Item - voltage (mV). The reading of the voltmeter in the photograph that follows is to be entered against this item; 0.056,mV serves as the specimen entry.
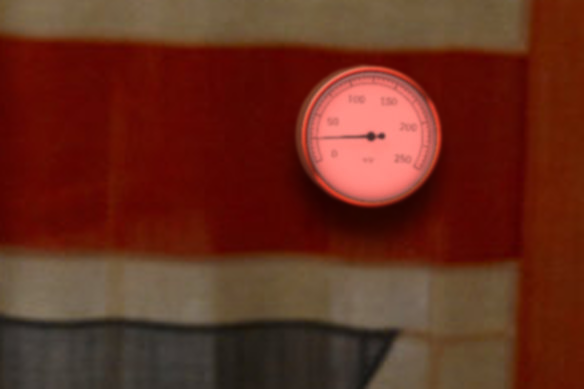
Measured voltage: 25,mV
